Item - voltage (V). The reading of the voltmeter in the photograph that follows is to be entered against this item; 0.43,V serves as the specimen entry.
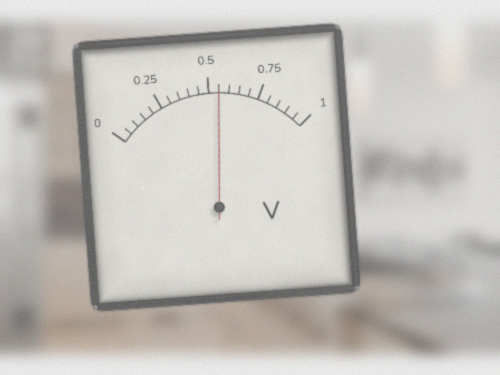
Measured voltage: 0.55,V
